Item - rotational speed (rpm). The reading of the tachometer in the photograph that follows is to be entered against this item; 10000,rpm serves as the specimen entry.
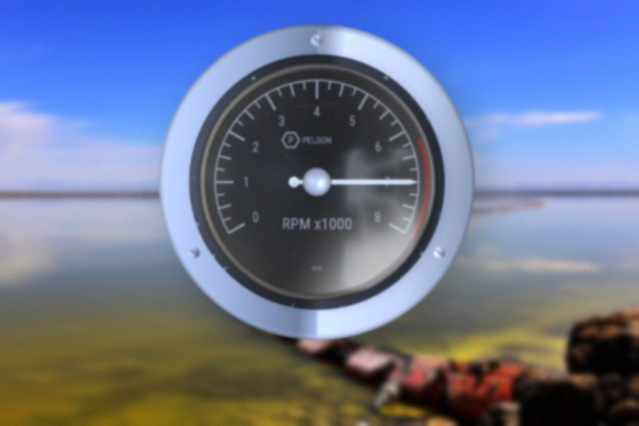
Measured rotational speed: 7000,rpm
